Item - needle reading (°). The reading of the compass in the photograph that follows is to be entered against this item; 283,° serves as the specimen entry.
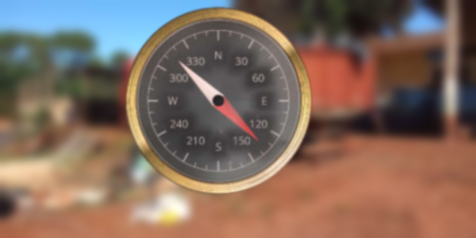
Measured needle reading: 135,°
